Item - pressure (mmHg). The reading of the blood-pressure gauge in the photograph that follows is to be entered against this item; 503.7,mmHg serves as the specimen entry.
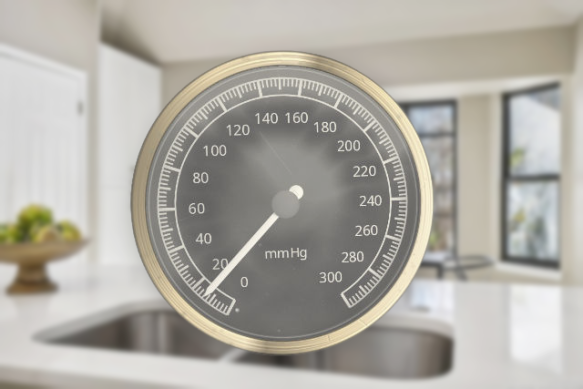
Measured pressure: 14,mmHg
